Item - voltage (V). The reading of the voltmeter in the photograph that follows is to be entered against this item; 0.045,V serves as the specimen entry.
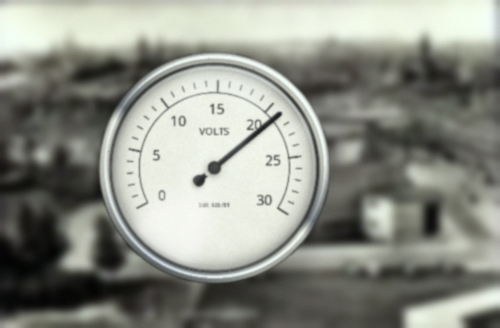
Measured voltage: 21,V
